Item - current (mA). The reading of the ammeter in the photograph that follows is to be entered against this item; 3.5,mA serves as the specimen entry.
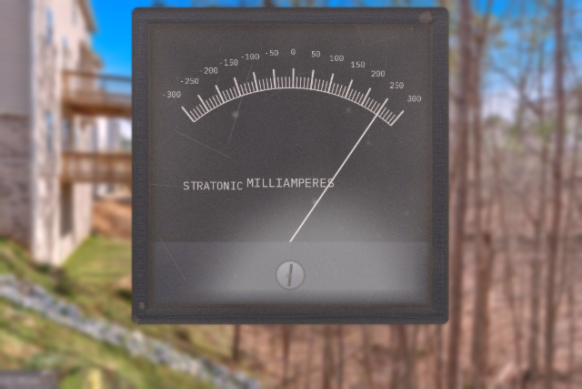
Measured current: 250,mA
